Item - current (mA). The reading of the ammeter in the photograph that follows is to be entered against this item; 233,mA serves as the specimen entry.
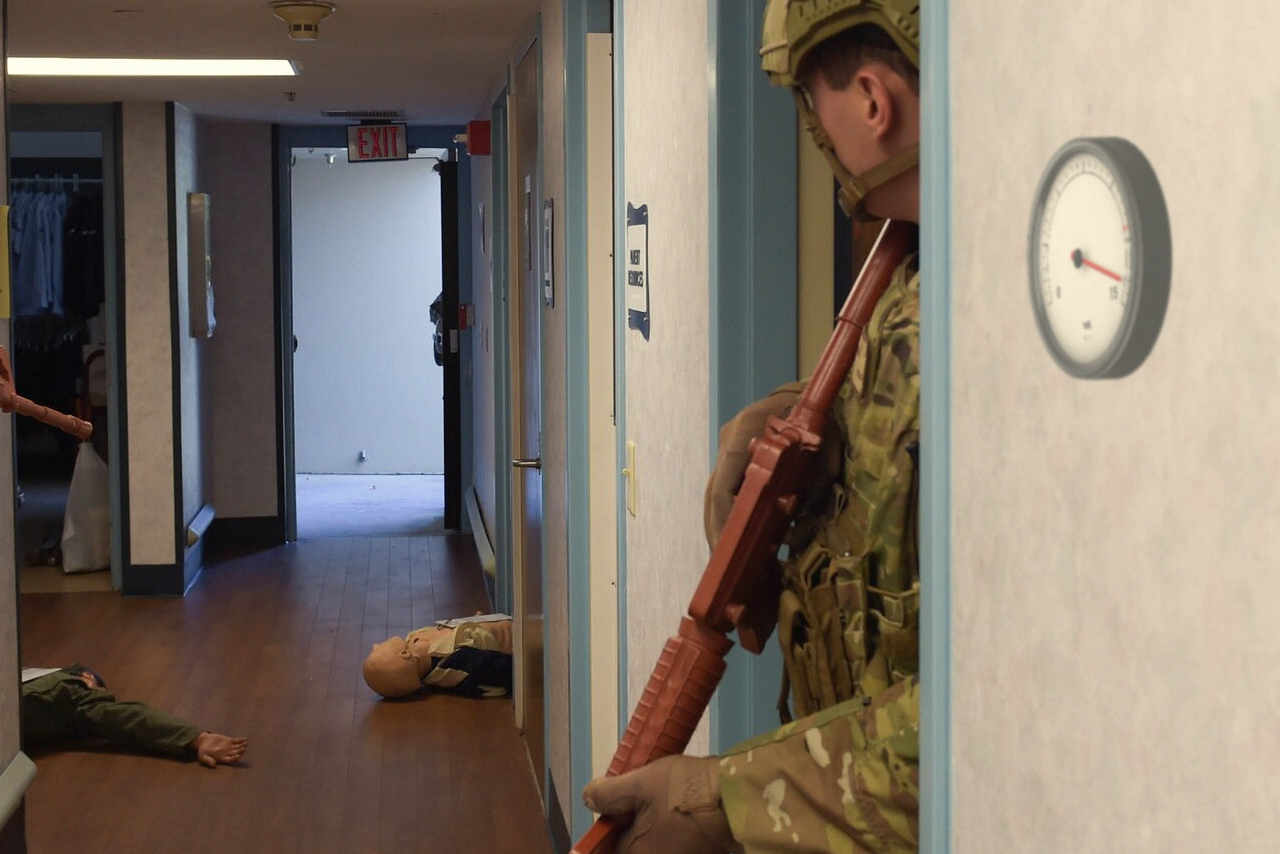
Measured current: 14,mA
